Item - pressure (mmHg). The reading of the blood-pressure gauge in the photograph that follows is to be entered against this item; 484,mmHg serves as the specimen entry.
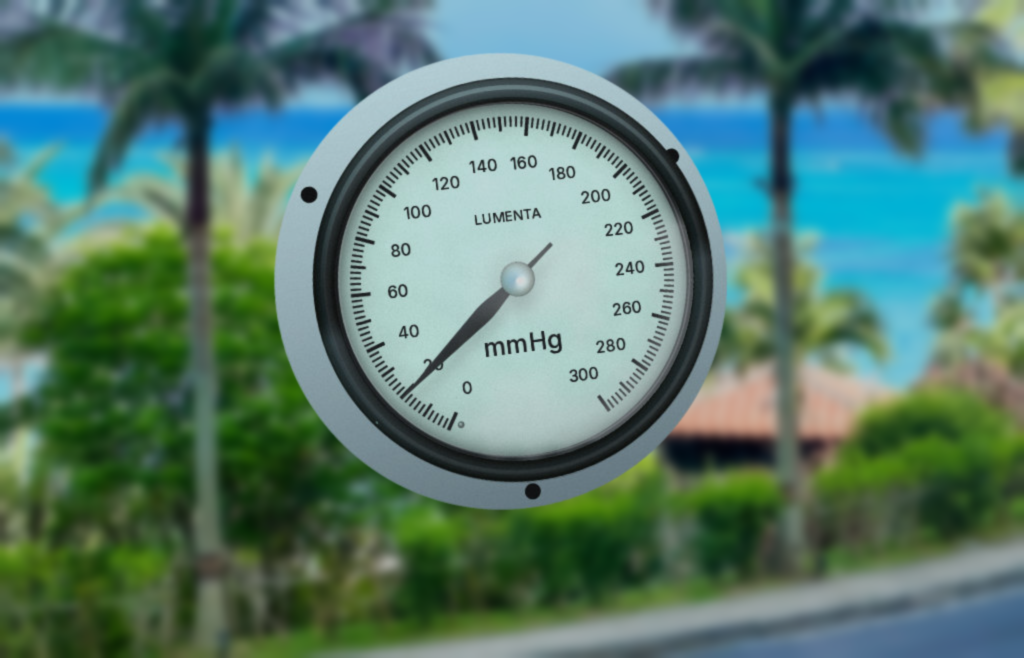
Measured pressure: 20,mmHg
